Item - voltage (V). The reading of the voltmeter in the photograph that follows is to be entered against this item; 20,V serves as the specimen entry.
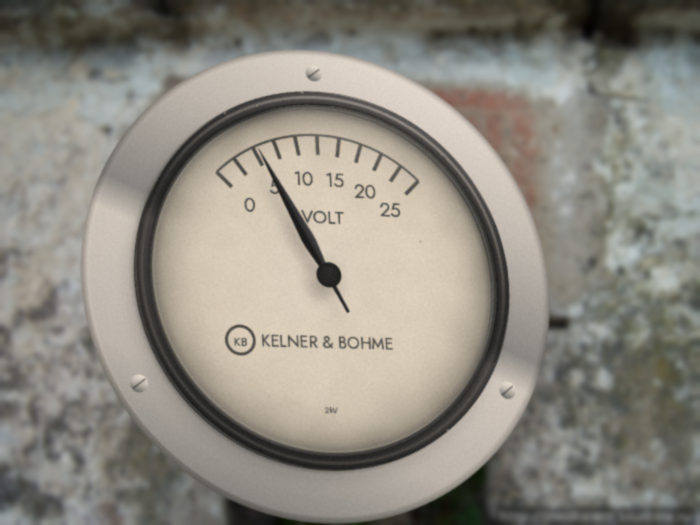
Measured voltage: 5,V
